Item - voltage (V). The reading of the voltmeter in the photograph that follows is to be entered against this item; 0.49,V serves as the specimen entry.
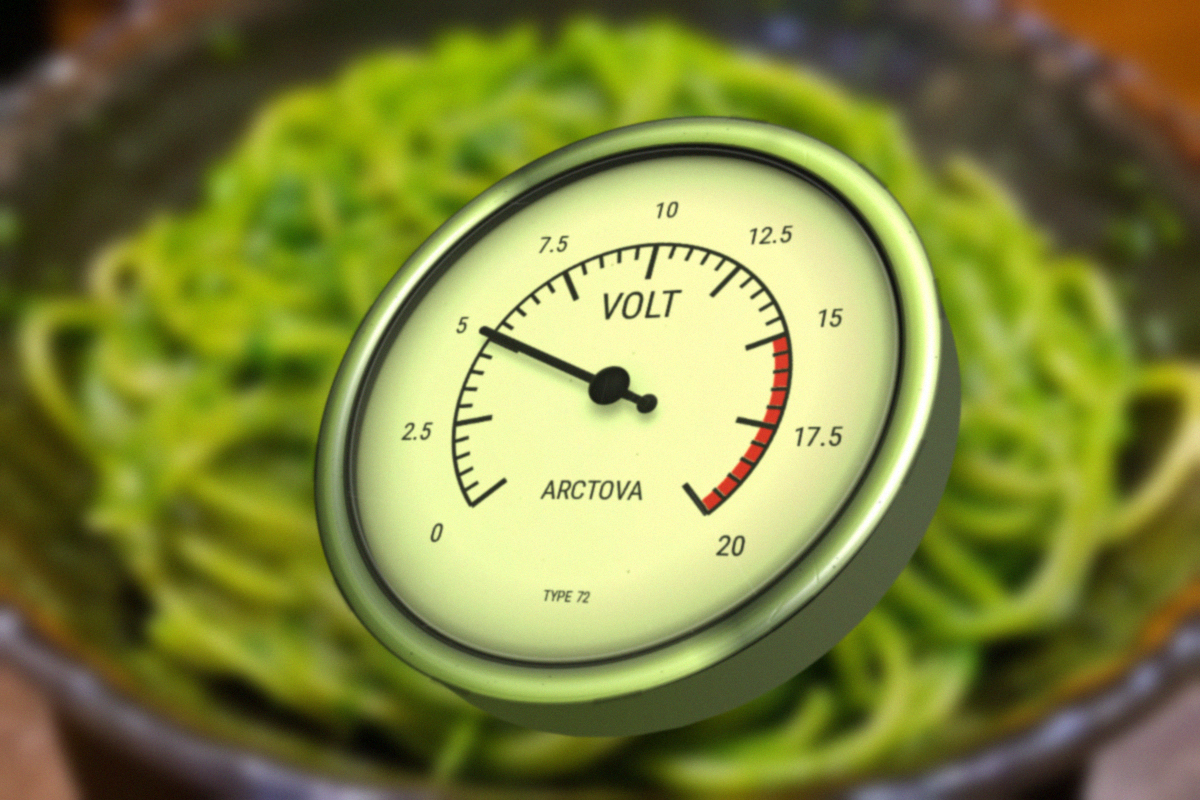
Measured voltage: 5,V
